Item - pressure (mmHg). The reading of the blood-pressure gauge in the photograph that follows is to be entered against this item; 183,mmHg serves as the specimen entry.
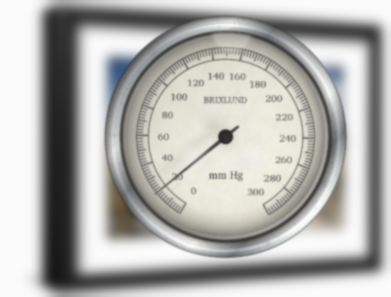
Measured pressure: 20,mmHg
